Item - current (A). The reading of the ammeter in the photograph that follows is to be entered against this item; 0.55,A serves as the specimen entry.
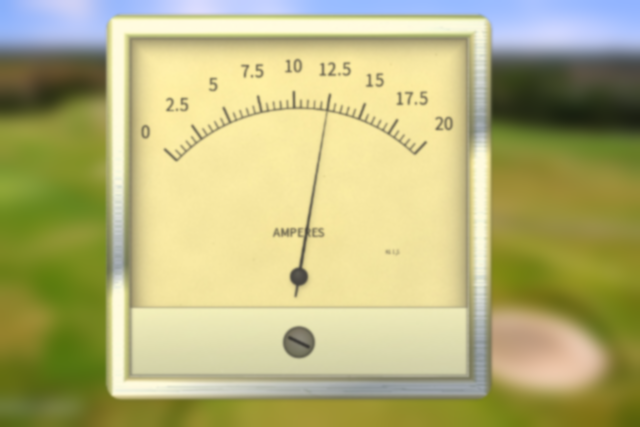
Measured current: 12.5,A
